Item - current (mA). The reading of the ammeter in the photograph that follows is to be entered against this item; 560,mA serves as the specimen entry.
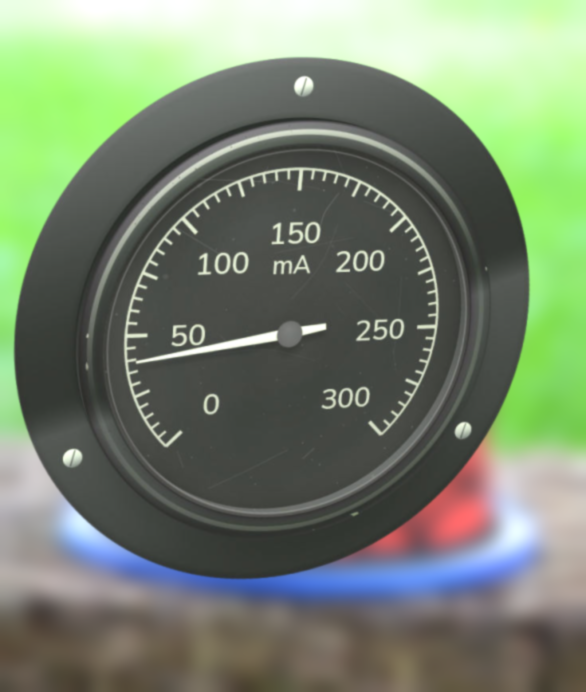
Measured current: 40,mA
